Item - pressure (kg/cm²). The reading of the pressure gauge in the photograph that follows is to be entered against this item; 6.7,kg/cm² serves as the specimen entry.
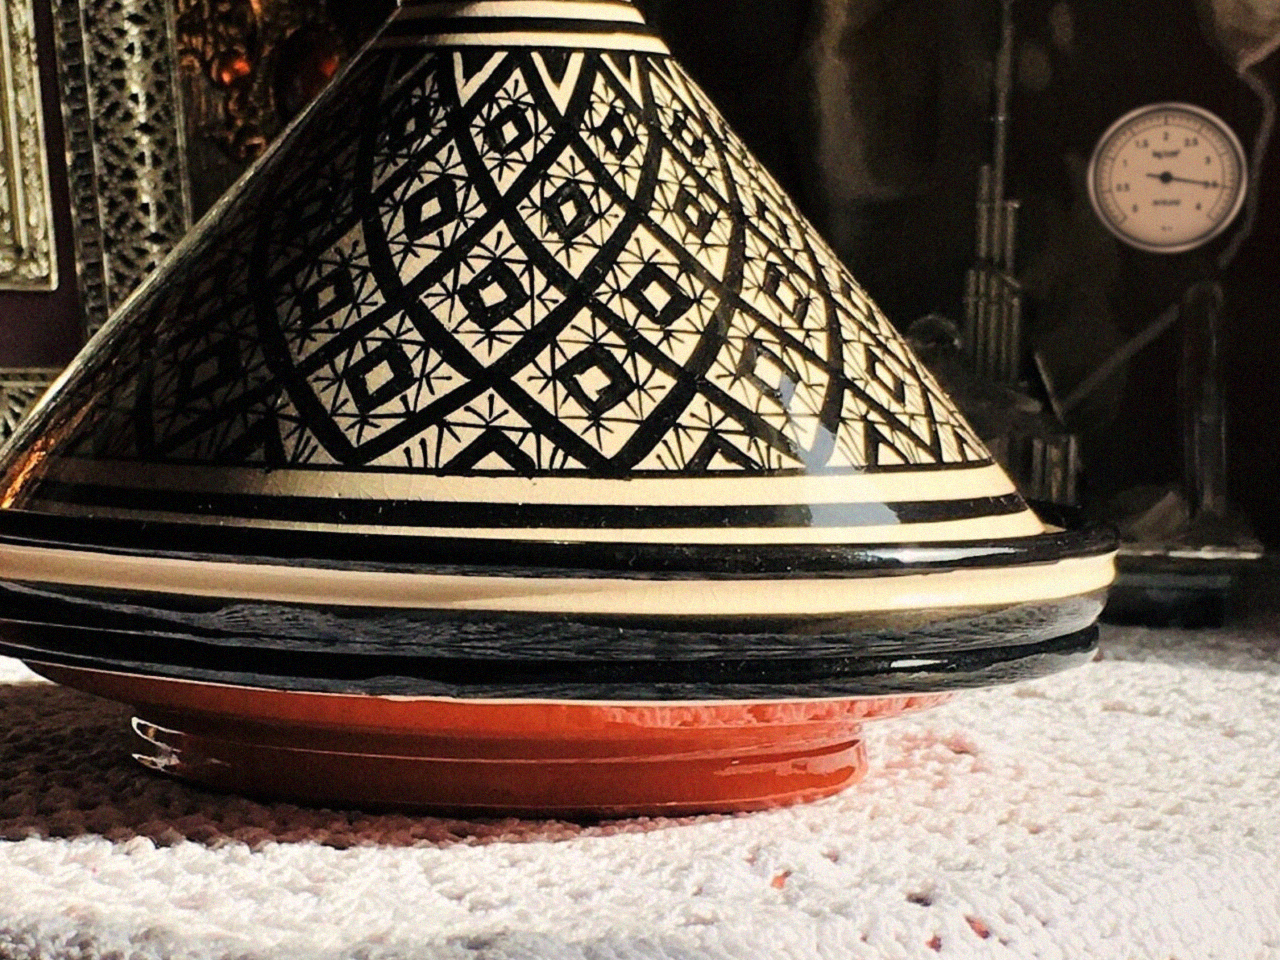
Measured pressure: 3.5,kg/cm²
